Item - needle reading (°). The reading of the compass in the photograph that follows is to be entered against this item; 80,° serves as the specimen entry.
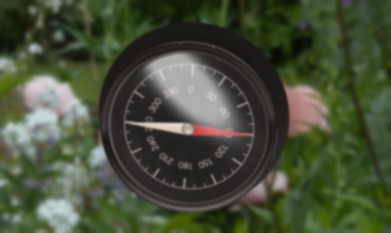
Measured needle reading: 90,°
